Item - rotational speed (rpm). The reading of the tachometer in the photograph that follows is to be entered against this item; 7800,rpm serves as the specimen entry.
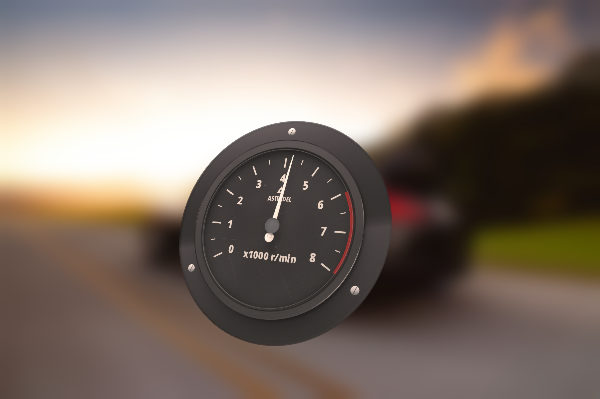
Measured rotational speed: 4250,rpm
